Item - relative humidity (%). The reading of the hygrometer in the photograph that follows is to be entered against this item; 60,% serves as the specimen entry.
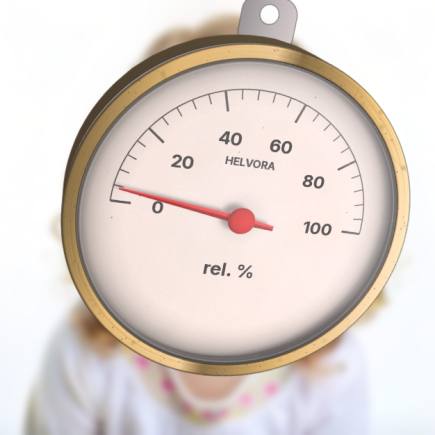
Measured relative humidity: 4,%
